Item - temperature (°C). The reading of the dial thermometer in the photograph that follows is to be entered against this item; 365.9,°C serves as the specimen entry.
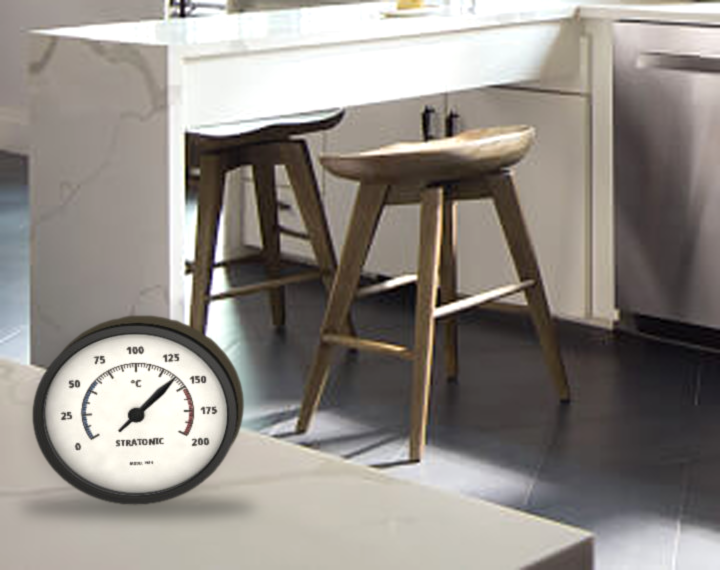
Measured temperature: 137.5,°C
